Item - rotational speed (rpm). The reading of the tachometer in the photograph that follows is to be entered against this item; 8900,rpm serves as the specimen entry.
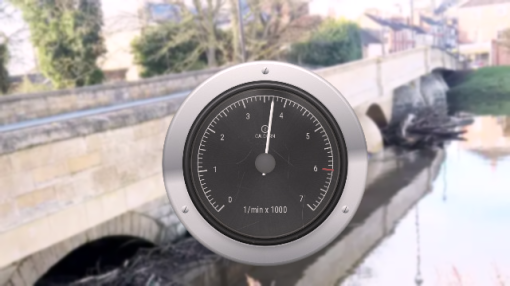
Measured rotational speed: 3700,rpm
